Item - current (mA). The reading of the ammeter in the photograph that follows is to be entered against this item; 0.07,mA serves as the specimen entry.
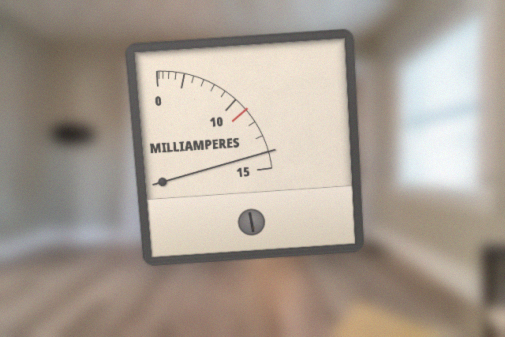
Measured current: 14,mA
